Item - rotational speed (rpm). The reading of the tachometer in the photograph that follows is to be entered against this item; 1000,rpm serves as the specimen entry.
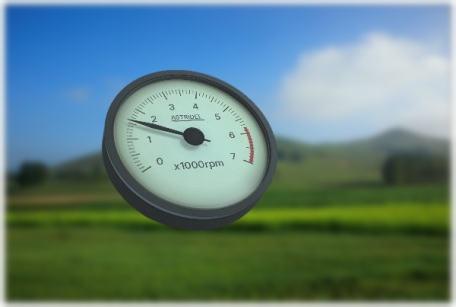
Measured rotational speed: 1500,rpm
